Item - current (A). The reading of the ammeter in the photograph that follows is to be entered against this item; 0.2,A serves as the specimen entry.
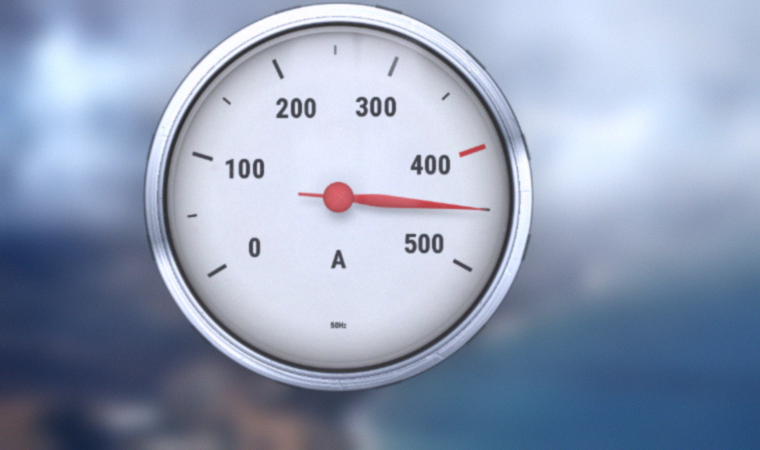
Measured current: 450,A
